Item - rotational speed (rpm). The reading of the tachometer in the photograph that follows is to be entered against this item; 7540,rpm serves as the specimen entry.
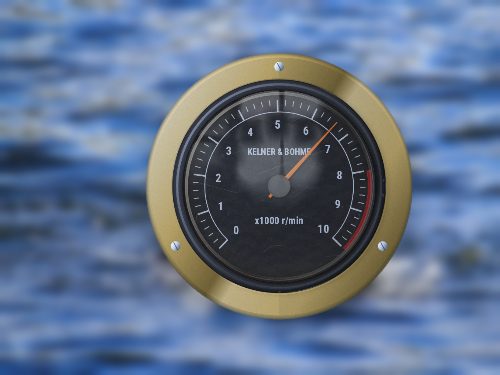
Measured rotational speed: 6600,rpm
